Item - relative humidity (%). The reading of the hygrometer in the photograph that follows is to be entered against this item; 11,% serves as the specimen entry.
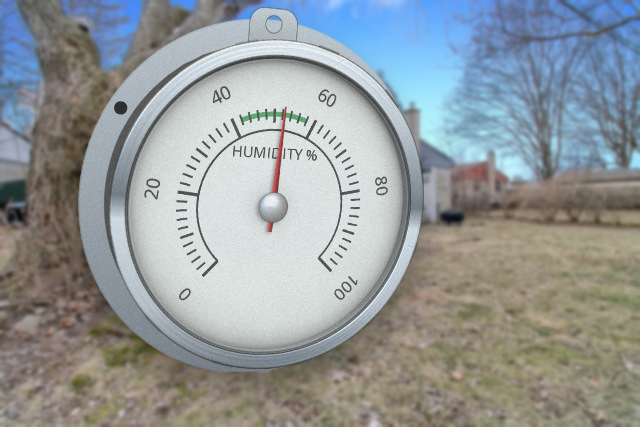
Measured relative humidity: 52,%
